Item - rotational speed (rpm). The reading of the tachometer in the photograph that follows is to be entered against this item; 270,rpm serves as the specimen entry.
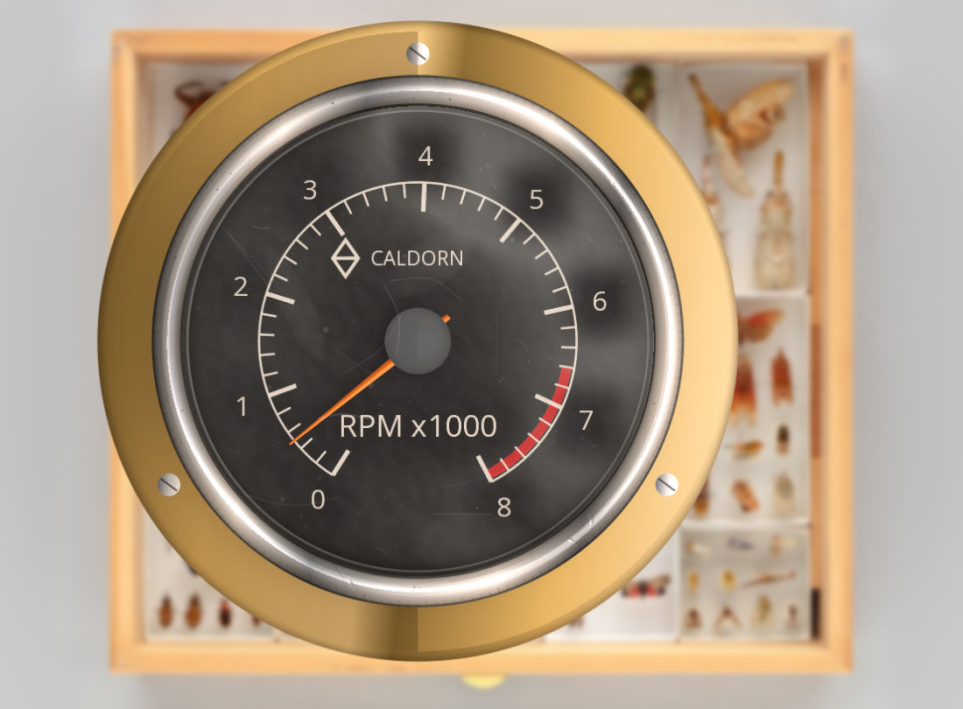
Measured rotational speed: 500,rpm
